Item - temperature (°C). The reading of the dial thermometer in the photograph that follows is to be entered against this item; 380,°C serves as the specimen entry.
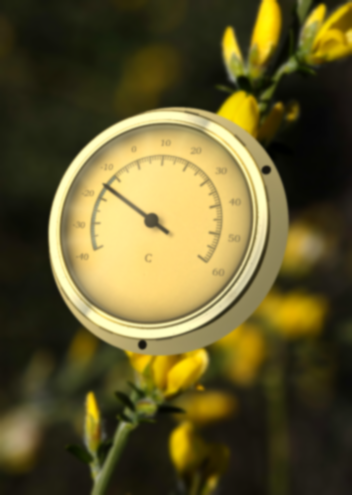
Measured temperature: -15,°C
